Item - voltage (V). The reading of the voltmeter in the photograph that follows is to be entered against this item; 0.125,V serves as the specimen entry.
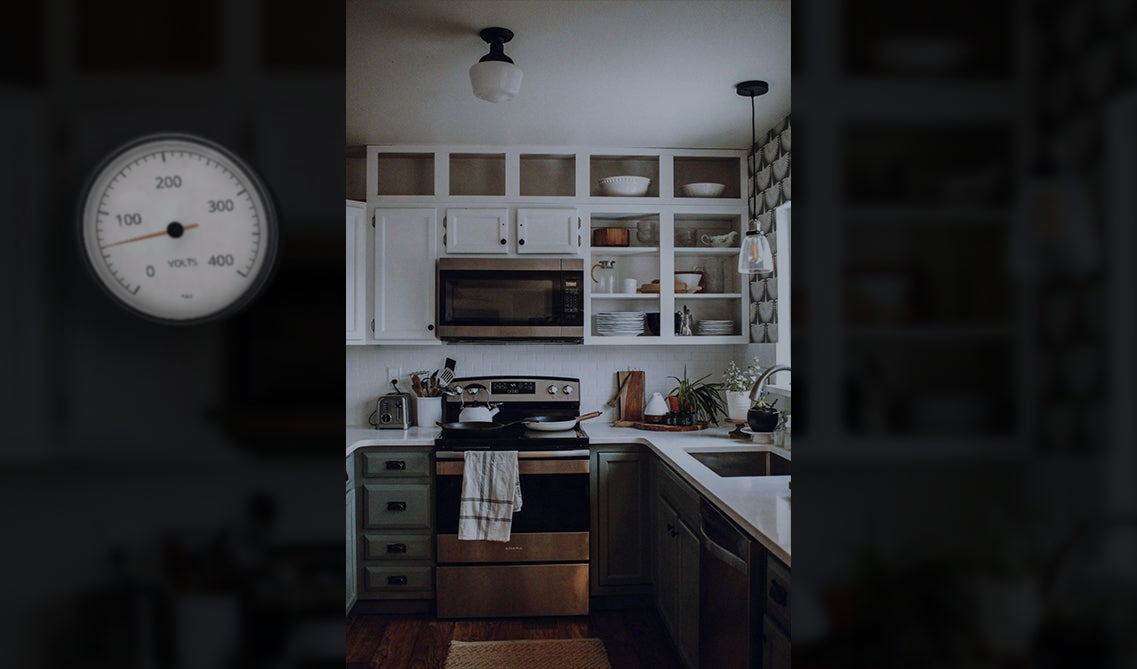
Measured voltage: 60,V
